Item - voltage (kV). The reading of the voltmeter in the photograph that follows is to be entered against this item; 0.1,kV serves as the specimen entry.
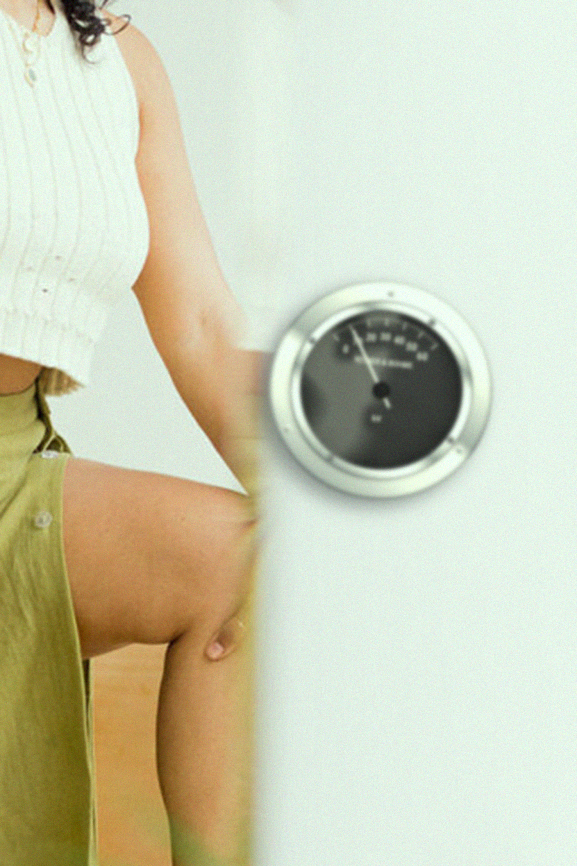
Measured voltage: 10,kV
